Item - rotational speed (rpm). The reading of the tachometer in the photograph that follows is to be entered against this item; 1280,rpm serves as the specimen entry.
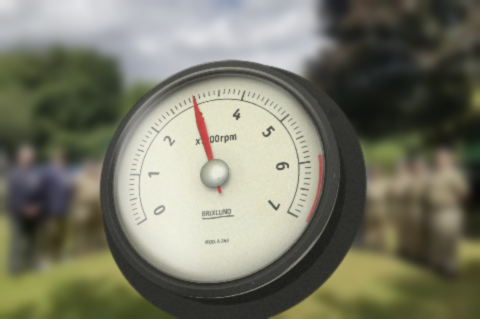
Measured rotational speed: 3000,rpm
